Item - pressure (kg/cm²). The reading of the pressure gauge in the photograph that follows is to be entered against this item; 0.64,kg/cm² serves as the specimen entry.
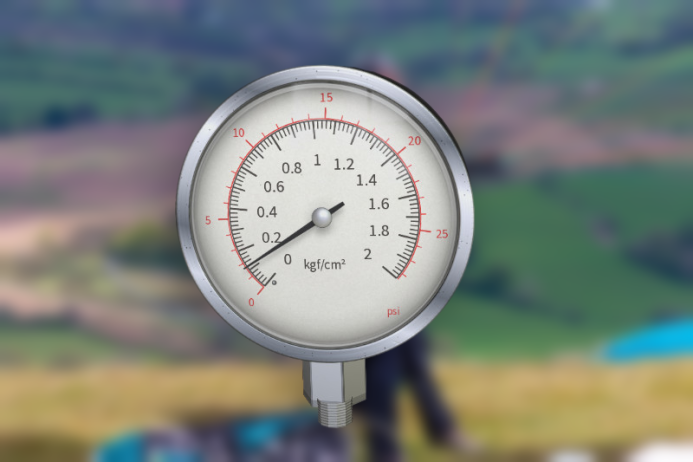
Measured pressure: 0.12,kg/cm²
